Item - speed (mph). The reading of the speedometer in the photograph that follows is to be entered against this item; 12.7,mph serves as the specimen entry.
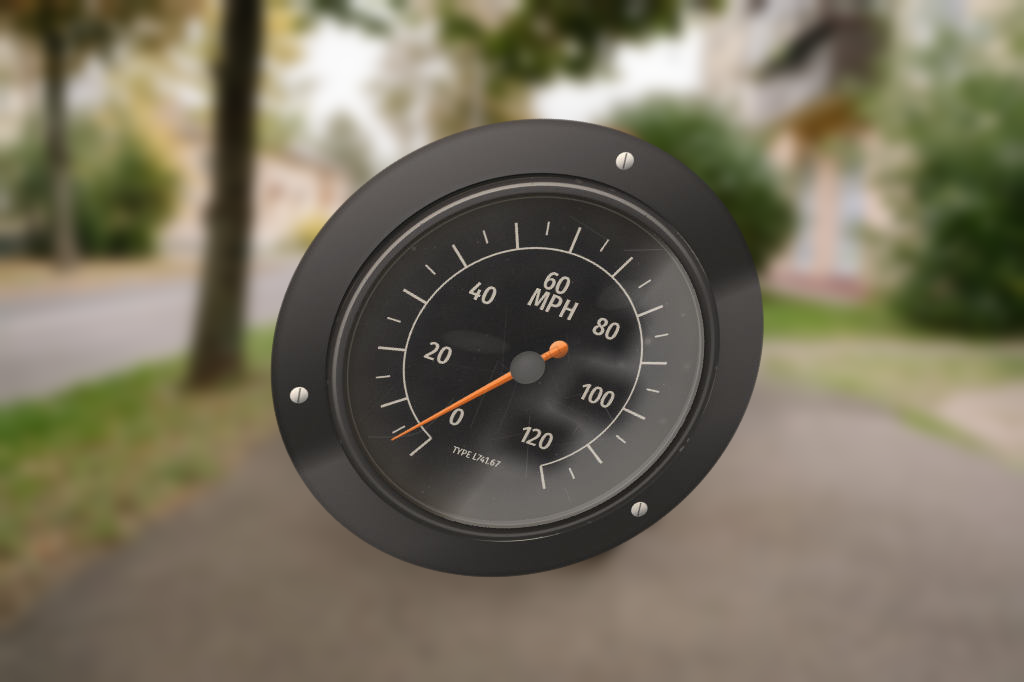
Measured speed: 5,mph
